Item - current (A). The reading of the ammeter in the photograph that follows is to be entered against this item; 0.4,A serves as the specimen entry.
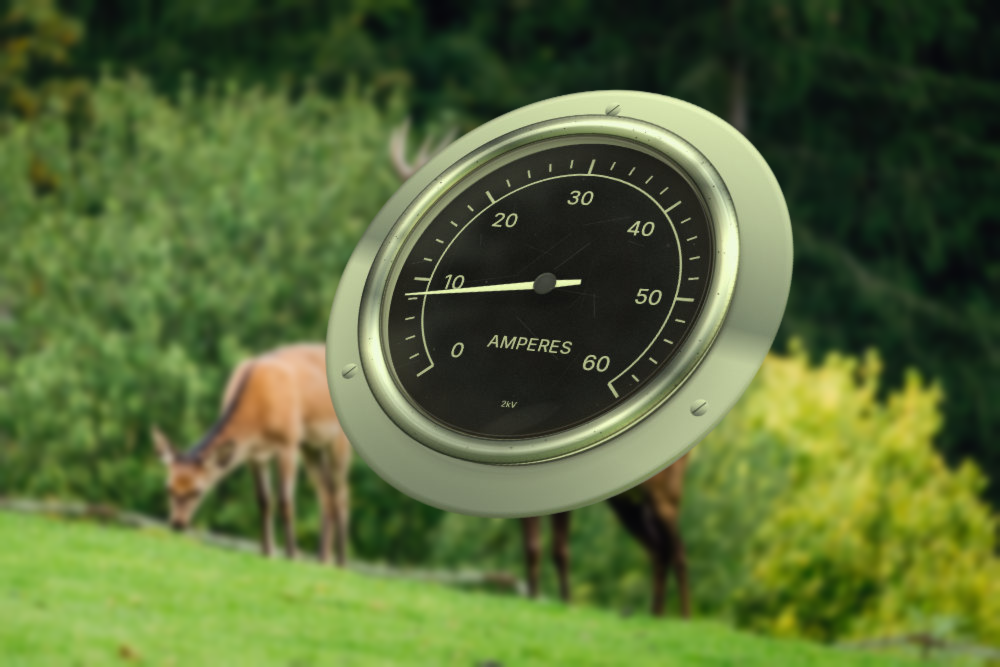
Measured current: 8,A
